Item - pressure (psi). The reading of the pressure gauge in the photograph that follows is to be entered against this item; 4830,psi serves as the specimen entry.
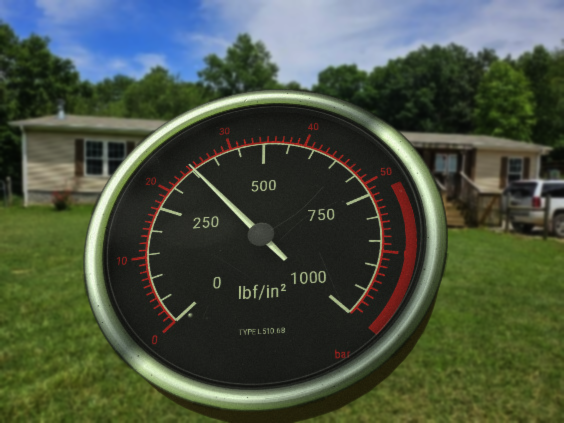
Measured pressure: 350,psi
